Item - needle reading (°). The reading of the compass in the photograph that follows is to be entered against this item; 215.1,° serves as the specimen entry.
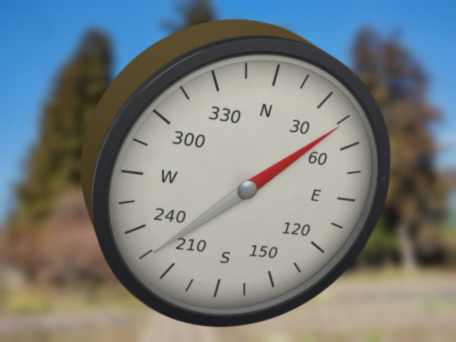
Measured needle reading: 45,°
